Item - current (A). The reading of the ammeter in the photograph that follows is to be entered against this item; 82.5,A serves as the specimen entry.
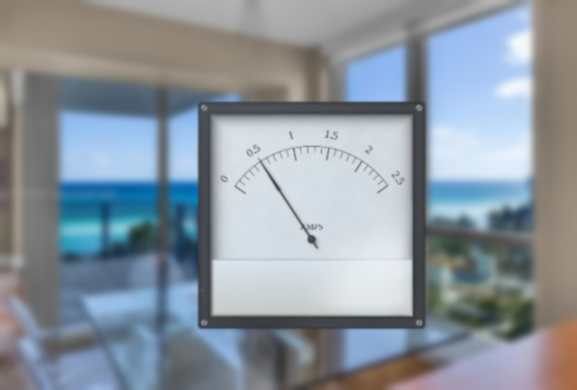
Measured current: 0.5,A
